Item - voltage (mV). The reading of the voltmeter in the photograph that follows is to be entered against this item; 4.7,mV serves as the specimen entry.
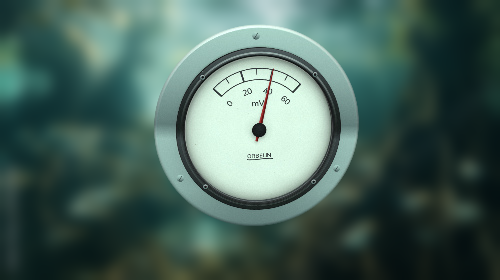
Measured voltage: 40,mV
